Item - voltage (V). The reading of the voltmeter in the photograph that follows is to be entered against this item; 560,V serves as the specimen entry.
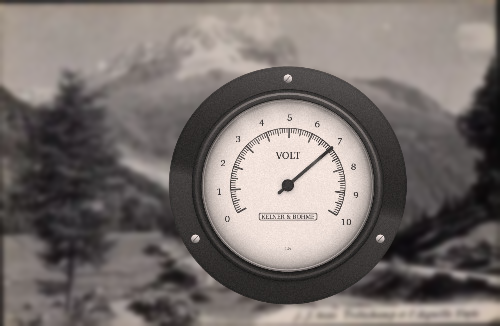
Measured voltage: 7,V
